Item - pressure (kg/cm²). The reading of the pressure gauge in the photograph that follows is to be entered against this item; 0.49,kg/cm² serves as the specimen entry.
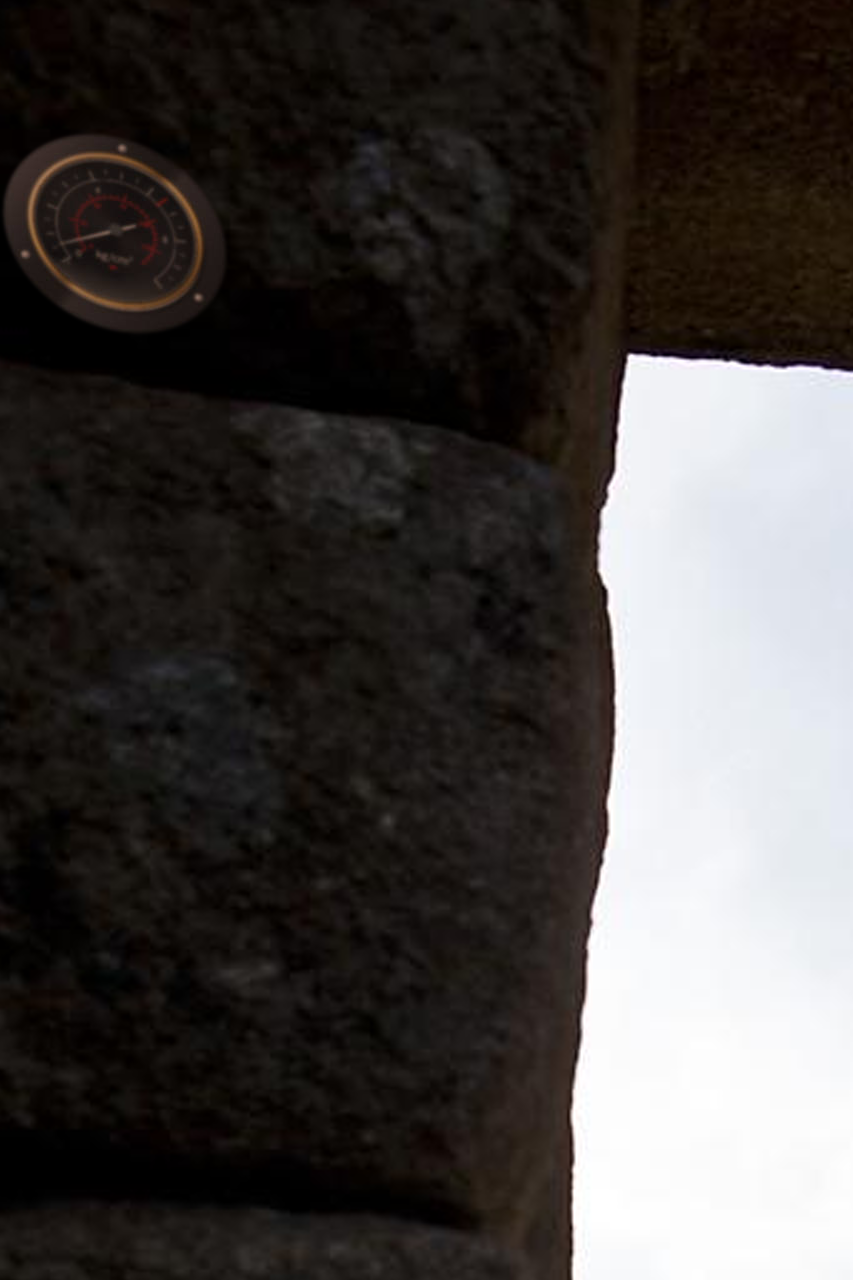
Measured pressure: 0.5,kg/cm²
